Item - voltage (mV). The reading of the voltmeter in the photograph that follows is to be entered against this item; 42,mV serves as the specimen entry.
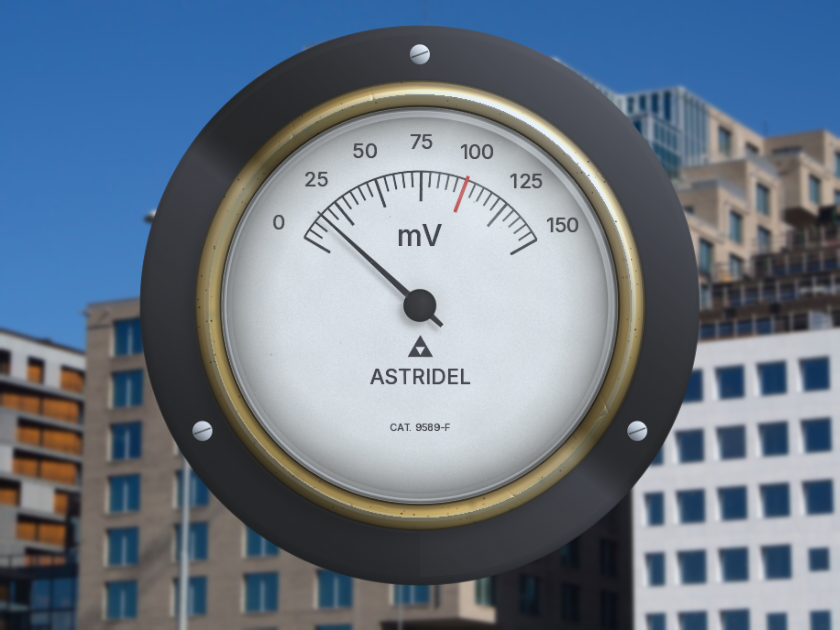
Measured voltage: 15,mV
